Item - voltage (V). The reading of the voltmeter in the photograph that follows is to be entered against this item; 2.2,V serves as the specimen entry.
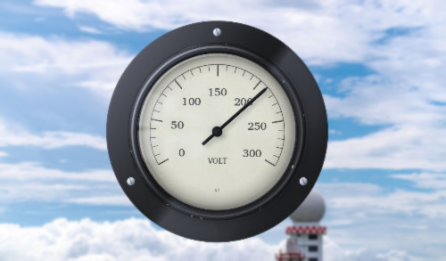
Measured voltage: 210,V
